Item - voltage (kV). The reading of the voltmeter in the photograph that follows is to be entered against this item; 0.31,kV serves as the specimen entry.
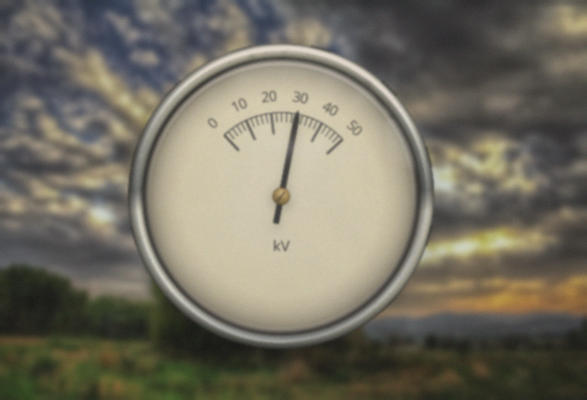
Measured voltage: 30,kV
